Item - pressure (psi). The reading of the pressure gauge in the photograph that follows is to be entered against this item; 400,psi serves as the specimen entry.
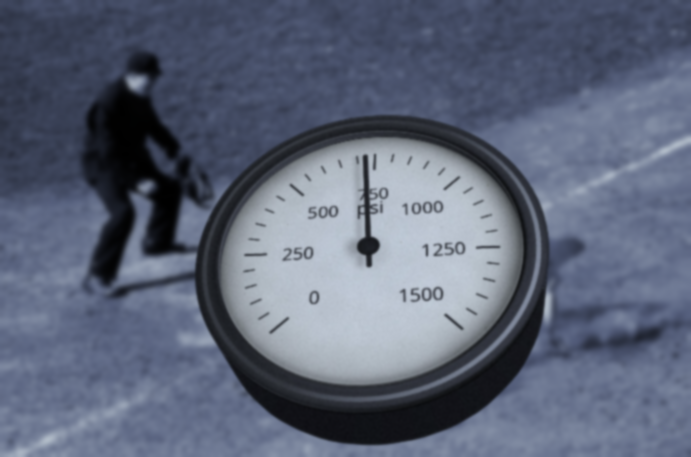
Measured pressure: 725,psi
